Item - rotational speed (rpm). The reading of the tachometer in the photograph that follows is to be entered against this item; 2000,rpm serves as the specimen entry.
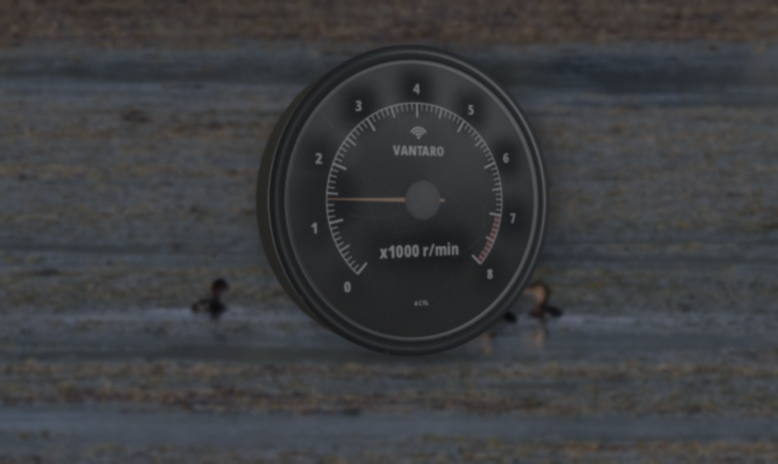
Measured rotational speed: 1400,rpm
